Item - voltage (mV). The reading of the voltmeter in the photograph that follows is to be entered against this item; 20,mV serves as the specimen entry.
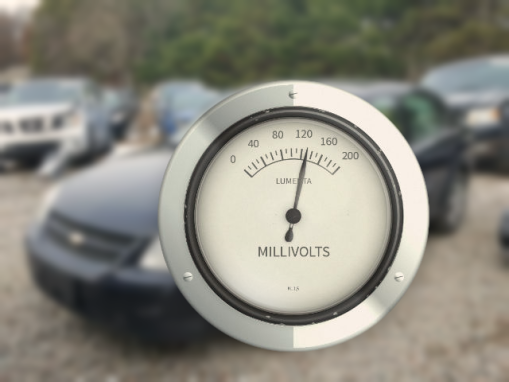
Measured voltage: 130,mV
